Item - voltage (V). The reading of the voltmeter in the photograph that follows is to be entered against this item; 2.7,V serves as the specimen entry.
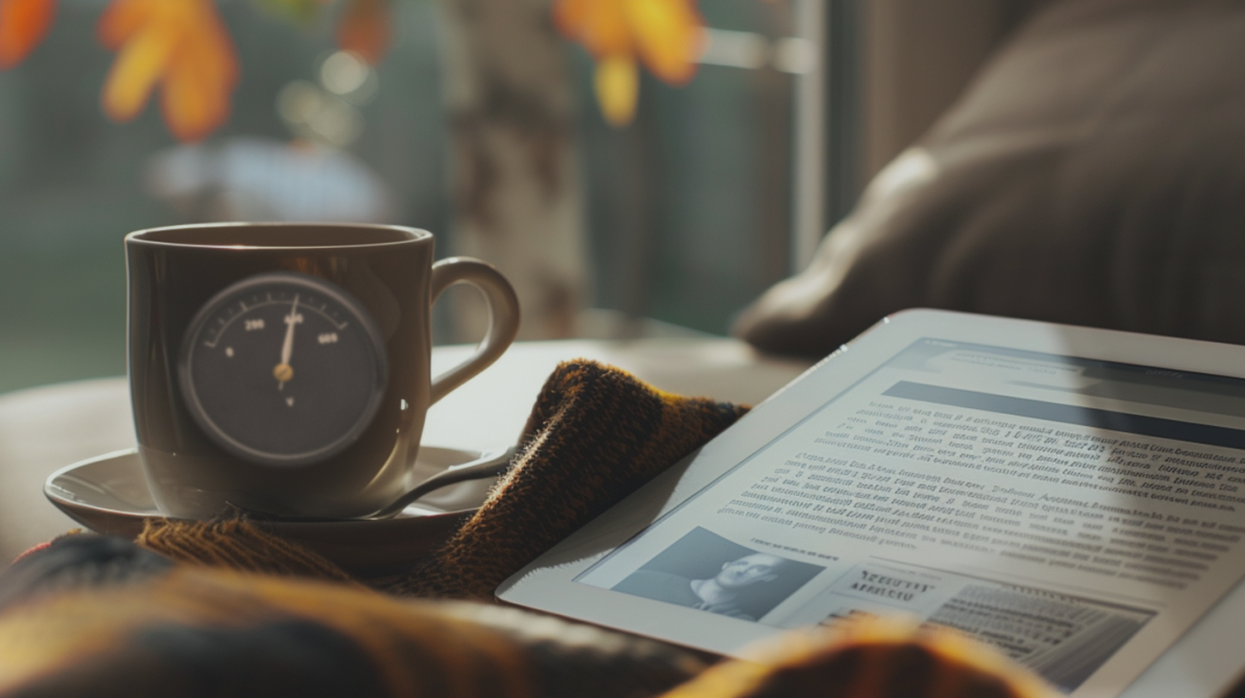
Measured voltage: 400,V
